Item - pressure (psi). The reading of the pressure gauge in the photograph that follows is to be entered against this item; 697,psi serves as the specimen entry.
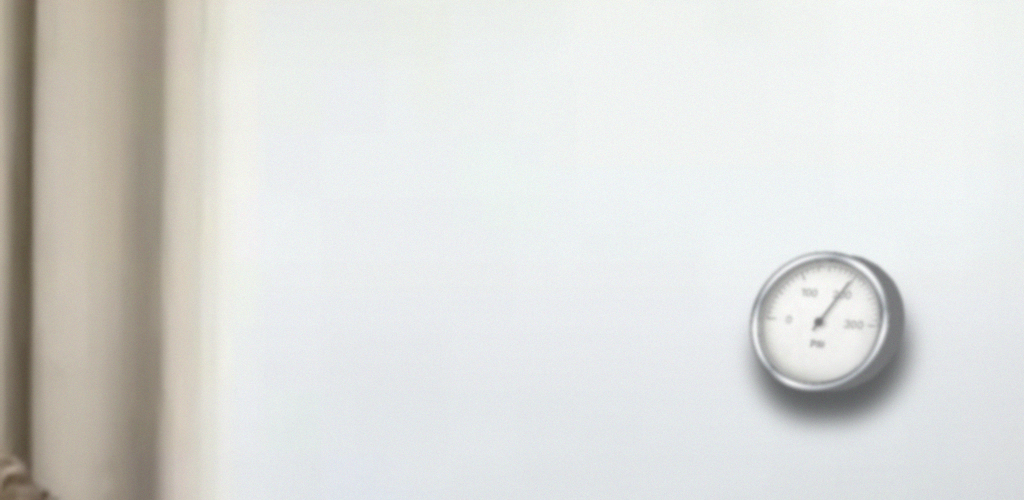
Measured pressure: 200,psi
